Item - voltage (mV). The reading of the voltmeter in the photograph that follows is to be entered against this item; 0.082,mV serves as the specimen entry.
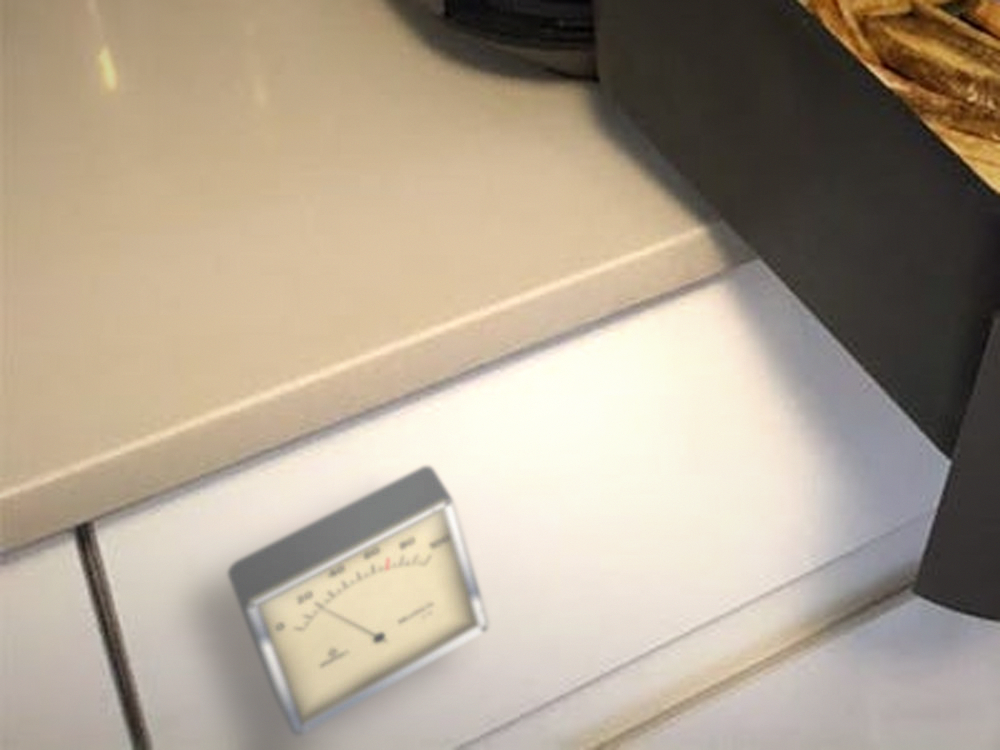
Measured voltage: 20,mV
